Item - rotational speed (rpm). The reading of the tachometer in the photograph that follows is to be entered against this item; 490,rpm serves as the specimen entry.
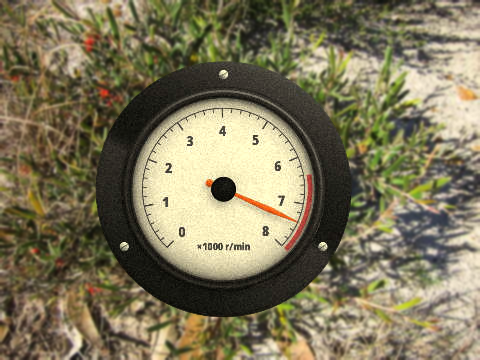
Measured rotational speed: 7400,rpm
